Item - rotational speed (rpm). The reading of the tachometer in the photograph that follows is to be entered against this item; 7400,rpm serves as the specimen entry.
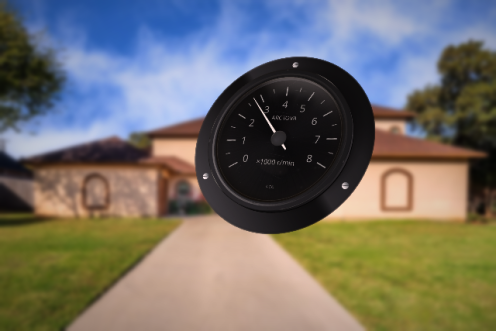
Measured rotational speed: 2750,rpm
